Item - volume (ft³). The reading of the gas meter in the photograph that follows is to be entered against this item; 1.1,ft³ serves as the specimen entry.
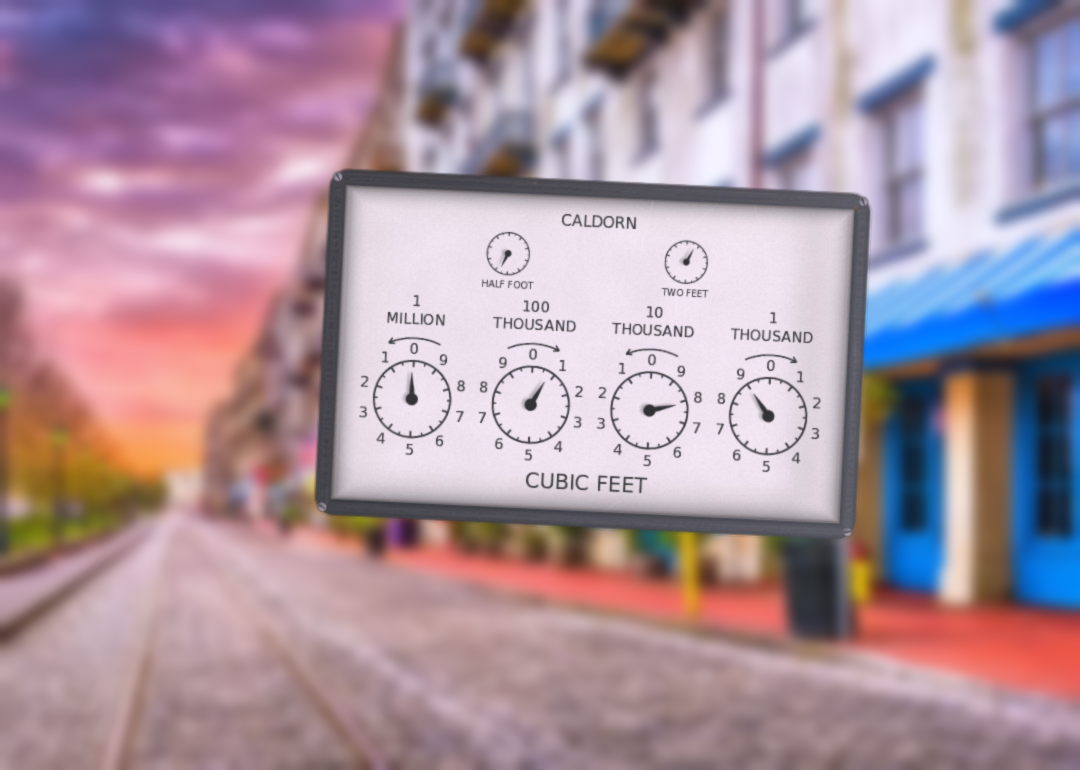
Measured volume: 7900,ft³
